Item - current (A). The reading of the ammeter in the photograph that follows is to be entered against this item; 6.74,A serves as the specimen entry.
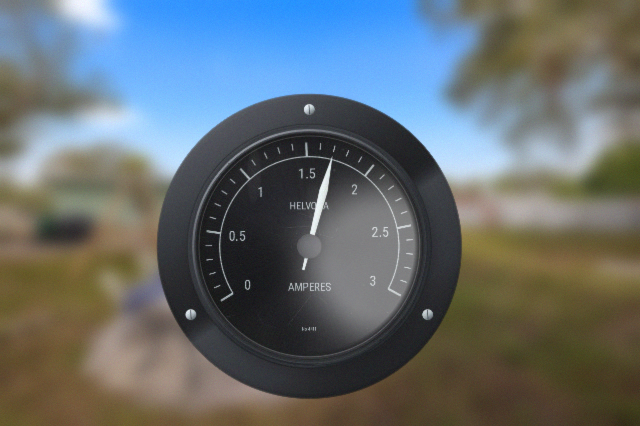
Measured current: 1.7,A
